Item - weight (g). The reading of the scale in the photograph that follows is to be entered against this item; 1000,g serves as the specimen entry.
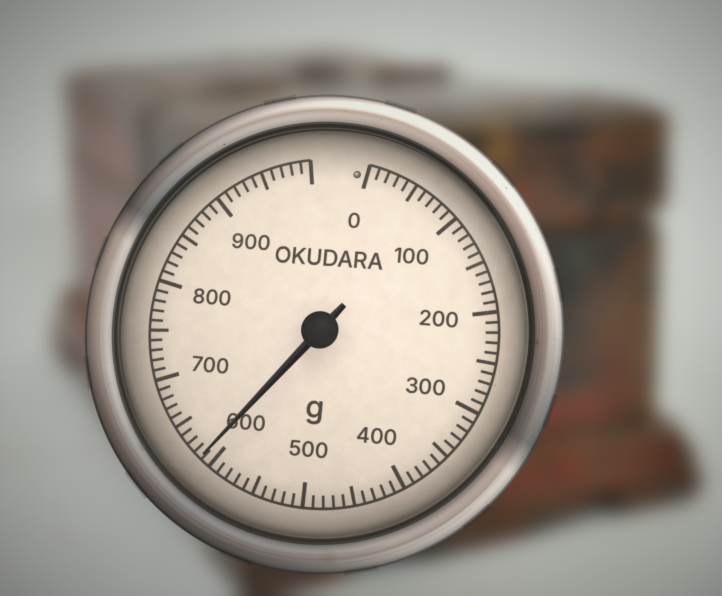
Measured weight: 610,g
